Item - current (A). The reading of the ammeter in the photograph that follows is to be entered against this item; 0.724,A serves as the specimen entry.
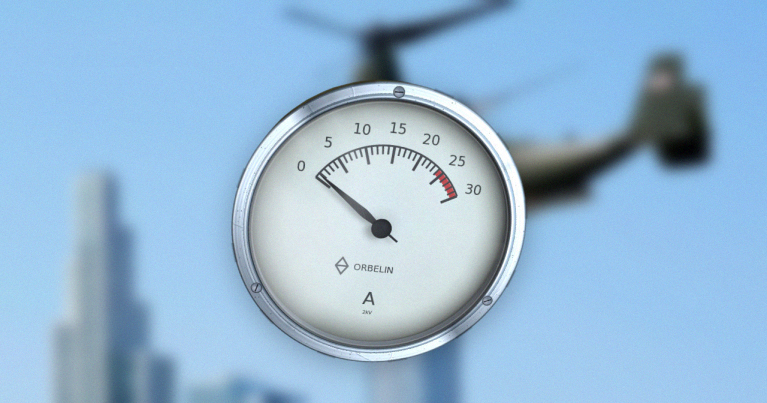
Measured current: 1,A
